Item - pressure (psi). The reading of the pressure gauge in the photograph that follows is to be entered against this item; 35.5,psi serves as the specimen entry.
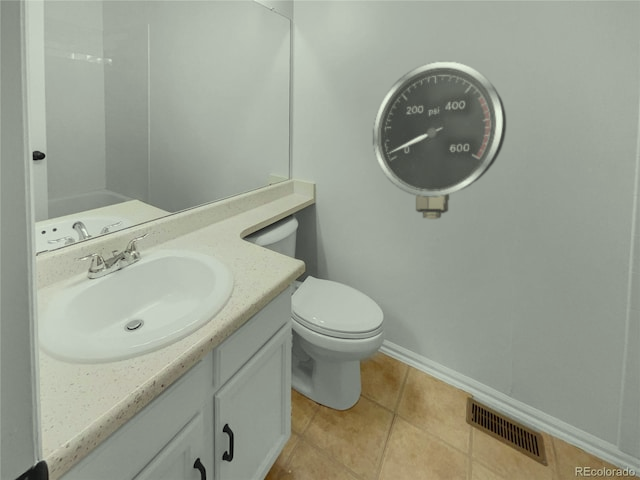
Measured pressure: 20,psi
